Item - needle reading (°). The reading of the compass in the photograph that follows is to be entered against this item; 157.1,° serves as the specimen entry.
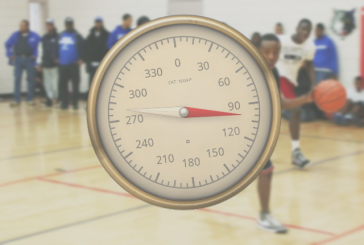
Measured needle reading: 100,°
